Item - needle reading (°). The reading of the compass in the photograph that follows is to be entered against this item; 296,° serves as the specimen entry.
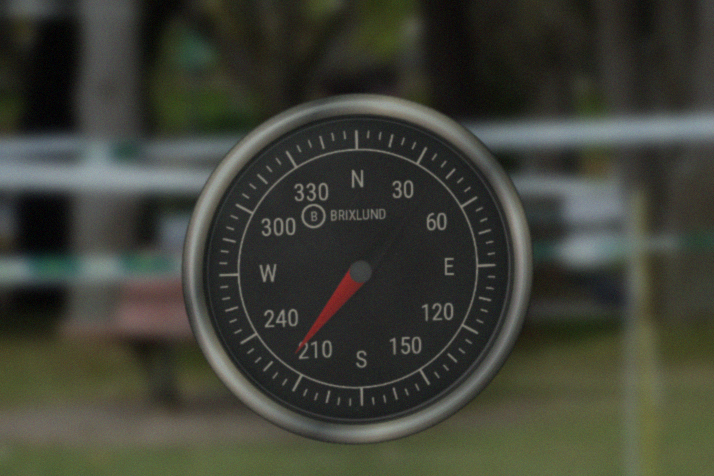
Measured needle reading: 220,°
